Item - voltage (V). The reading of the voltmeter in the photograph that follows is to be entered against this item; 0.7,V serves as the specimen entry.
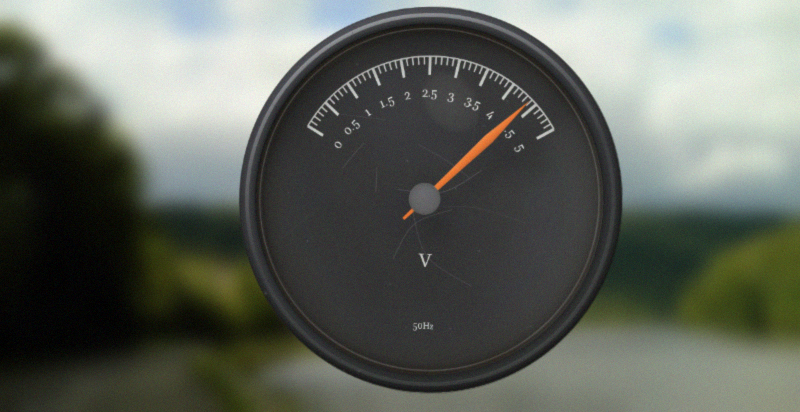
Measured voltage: 4.4,V
